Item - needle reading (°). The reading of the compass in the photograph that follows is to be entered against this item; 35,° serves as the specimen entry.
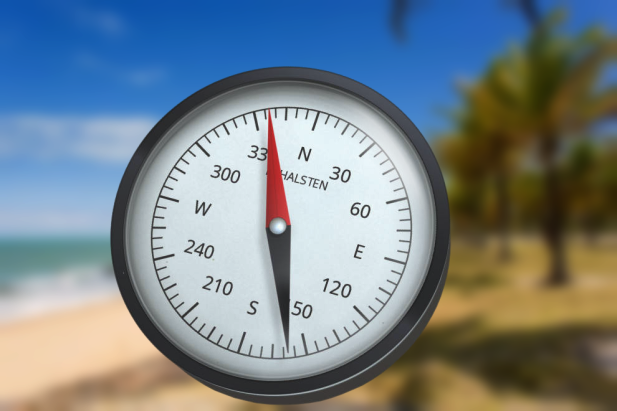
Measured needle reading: 337.5,°
